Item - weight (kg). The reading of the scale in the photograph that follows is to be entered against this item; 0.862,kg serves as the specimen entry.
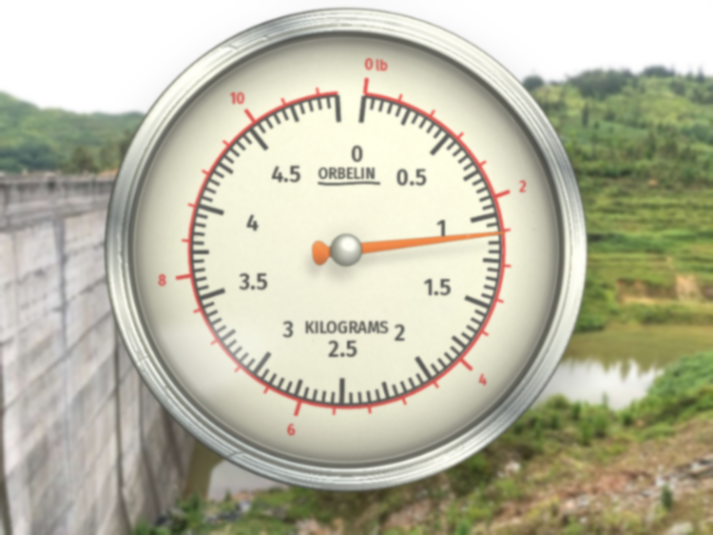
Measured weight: 1.1,kg
